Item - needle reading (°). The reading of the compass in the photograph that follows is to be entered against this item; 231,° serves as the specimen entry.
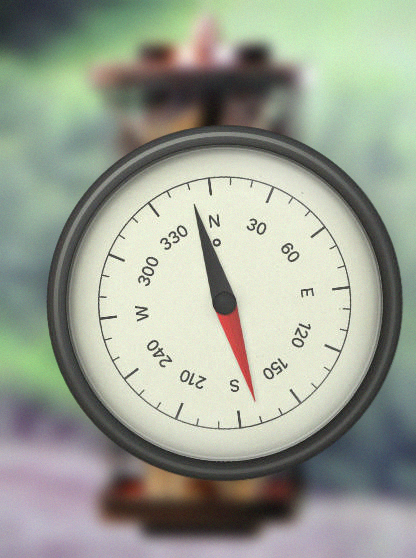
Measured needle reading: 170,°
